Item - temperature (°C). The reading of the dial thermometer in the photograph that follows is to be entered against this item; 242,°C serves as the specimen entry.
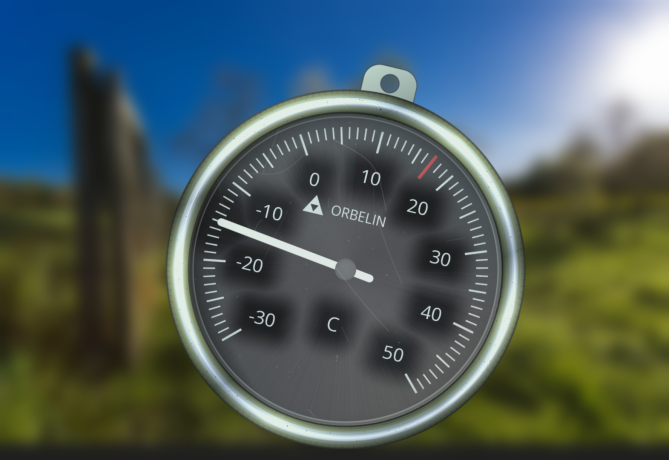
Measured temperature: -15,°C
